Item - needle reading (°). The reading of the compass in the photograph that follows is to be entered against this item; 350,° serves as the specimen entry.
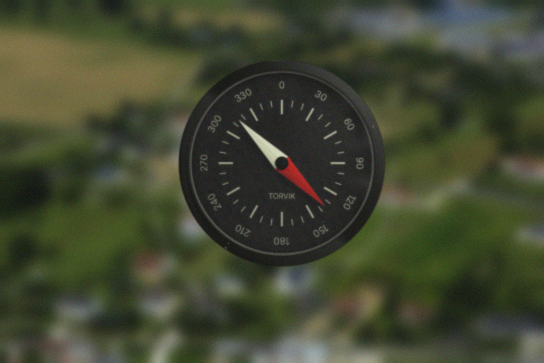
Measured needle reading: 135,°
